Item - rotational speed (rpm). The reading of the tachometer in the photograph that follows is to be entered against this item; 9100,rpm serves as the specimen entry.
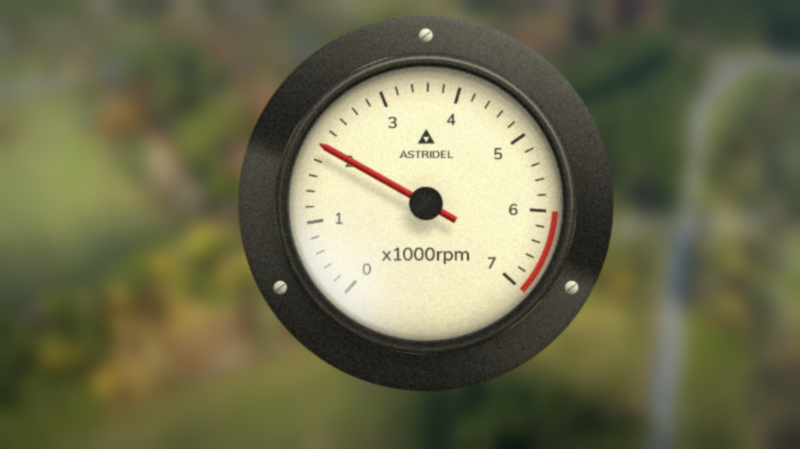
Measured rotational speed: 2000,rpm
